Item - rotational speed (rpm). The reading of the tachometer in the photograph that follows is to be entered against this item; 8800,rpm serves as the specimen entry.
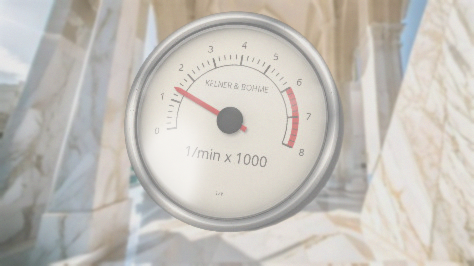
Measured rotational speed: 1400,rpm
